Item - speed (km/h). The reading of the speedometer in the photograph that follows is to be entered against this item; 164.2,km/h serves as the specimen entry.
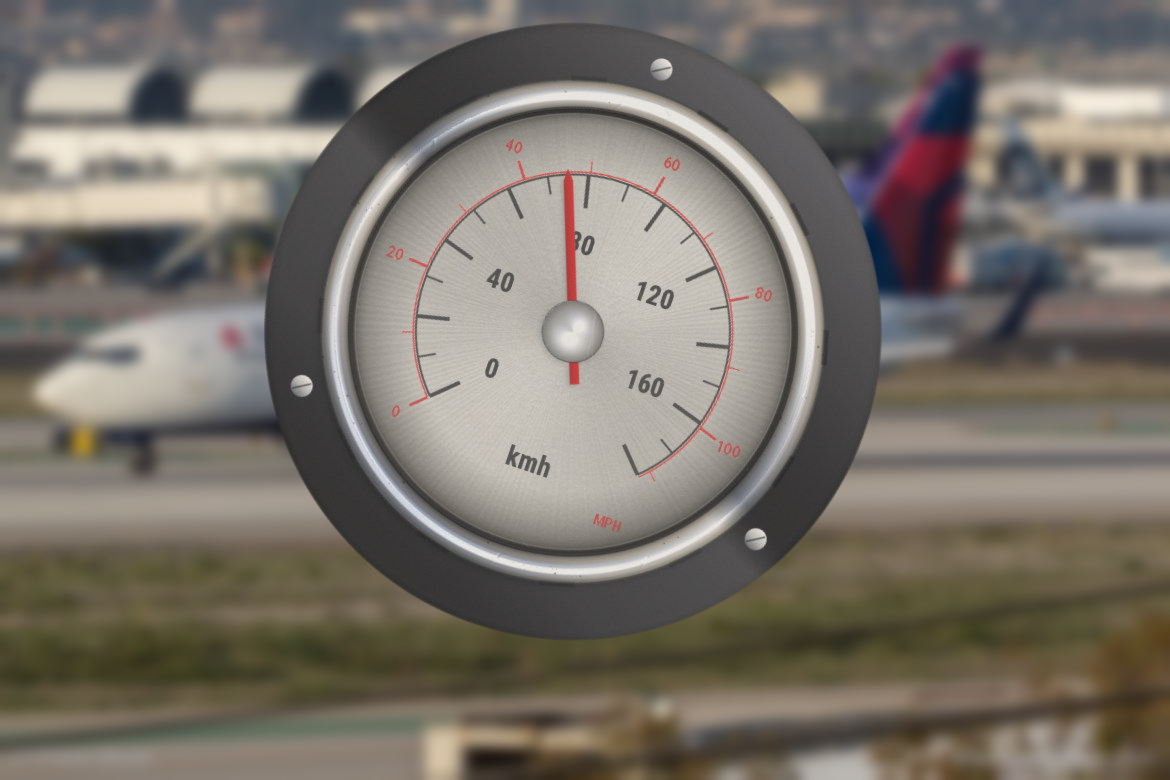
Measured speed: 75,km/h
